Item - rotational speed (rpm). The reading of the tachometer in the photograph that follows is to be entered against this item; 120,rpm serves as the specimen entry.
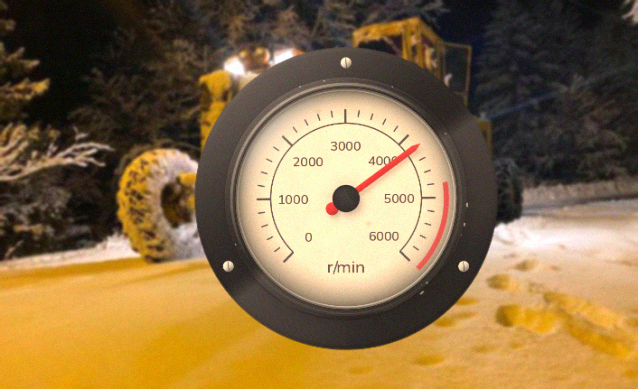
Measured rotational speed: 4200,rpm
